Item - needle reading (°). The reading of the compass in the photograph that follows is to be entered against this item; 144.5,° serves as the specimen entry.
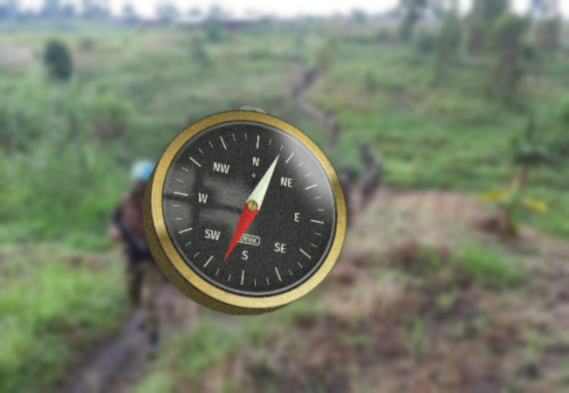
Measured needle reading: 200,°
